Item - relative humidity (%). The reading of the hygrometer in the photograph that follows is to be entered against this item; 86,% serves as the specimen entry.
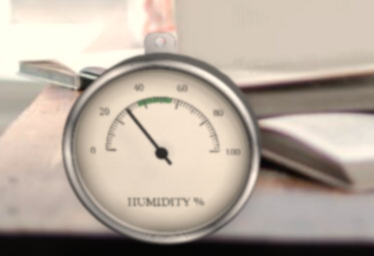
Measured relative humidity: 30,%
